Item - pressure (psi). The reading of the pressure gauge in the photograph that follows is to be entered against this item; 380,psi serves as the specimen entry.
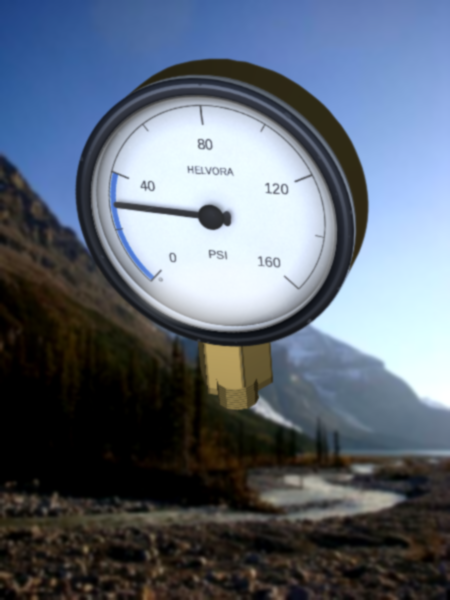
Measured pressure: 30,psi
